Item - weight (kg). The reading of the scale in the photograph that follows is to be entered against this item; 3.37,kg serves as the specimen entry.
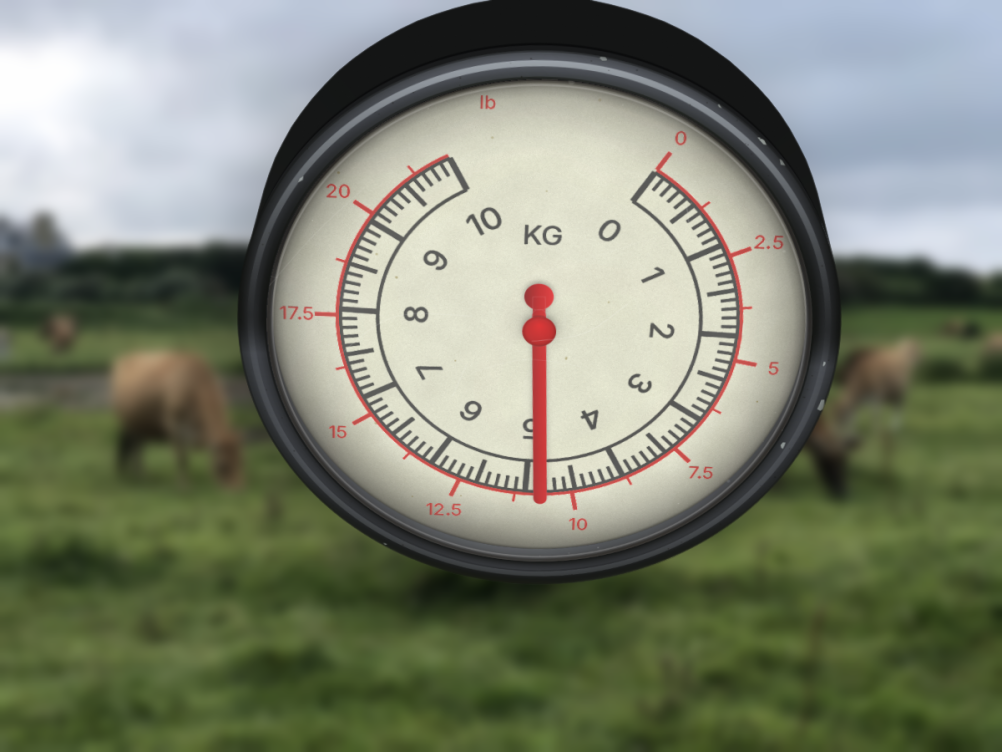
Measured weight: 4.85,kg
